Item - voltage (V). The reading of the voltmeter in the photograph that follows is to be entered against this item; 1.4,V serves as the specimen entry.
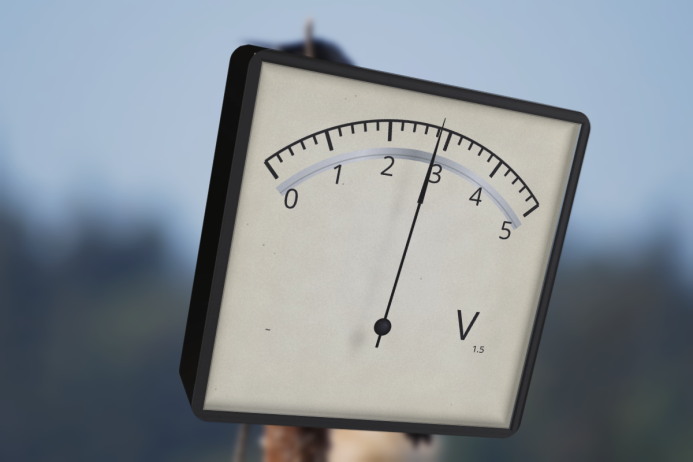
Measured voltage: 2.8,V
